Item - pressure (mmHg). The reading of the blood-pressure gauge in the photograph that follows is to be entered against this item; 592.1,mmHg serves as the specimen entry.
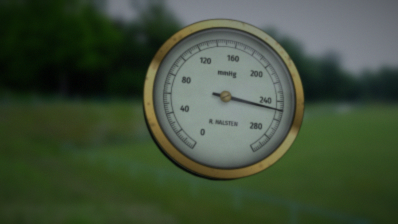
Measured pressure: 250,mmHg
